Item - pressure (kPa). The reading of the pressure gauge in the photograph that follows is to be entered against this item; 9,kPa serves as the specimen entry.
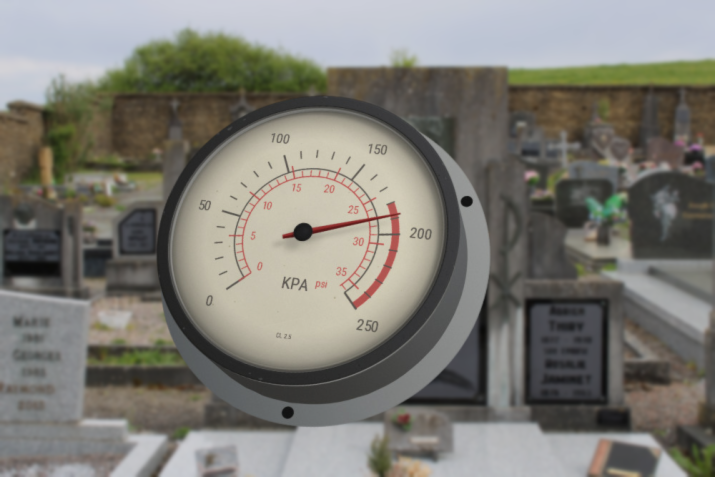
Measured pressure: 190,kPa
